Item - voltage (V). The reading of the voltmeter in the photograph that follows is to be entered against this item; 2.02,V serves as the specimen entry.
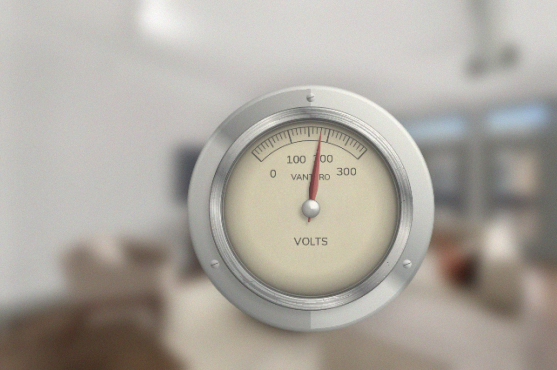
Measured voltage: 180,V
